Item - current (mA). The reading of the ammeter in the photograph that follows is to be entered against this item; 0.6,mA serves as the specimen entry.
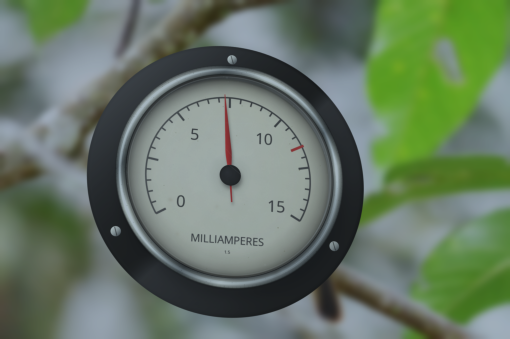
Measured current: 7.25,mA
